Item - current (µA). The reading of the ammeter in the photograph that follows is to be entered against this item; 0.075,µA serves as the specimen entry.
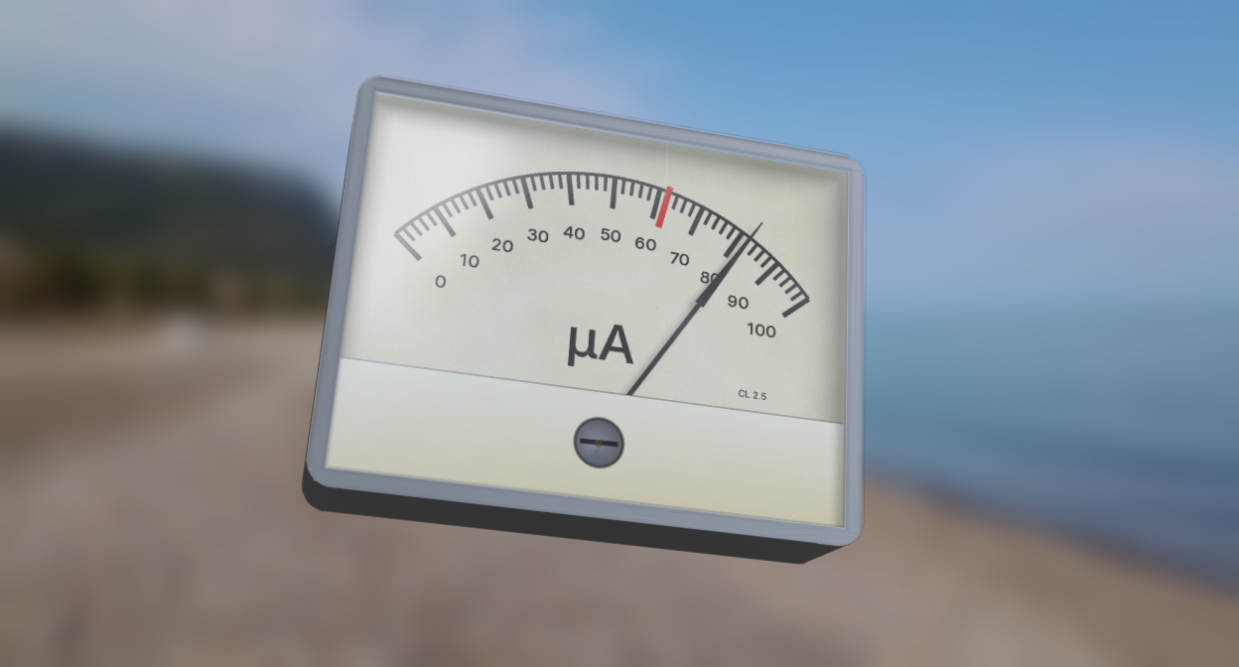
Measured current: 82,µA
